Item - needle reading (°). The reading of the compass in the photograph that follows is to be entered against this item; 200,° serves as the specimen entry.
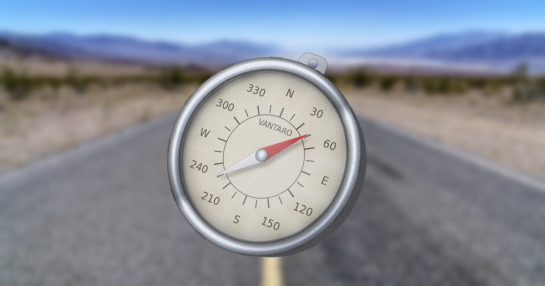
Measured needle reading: 45,°
